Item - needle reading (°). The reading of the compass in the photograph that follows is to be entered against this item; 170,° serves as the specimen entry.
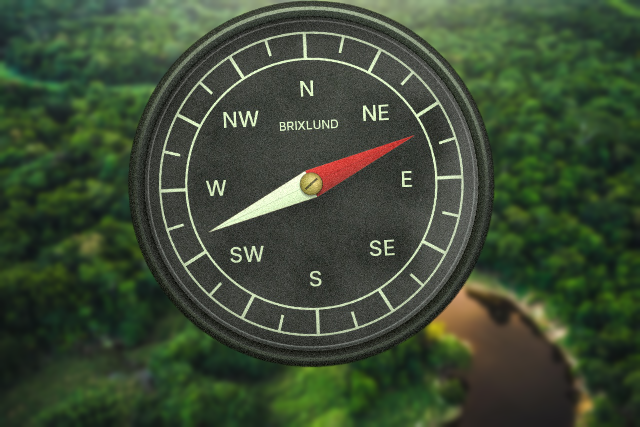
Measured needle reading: 67.5,°
